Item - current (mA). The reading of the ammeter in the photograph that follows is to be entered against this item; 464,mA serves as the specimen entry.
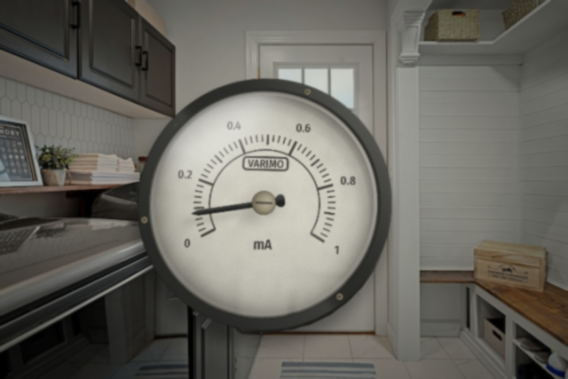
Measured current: 0.08,mA
